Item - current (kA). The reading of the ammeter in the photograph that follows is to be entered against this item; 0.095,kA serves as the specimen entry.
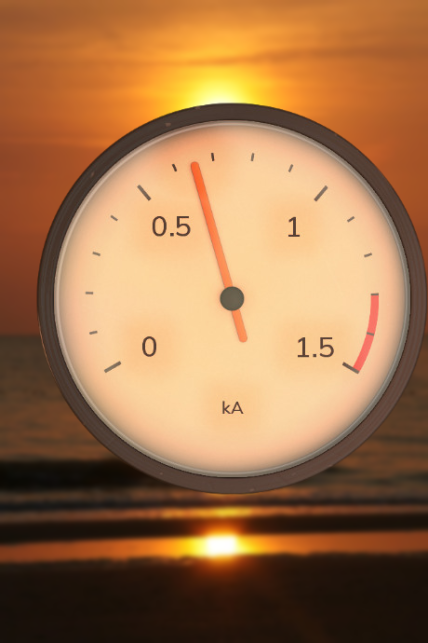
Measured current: 0.65,kA
